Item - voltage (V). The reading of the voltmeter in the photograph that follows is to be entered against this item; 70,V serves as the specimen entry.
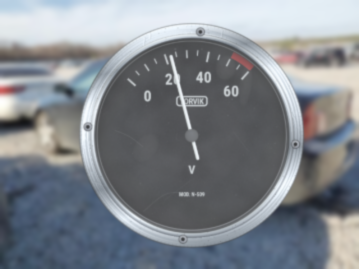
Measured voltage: 22.5,V
